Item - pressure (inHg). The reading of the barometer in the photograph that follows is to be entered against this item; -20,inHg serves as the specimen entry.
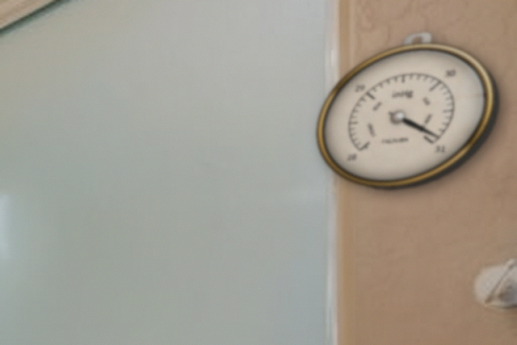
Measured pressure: 30.9,inHg
